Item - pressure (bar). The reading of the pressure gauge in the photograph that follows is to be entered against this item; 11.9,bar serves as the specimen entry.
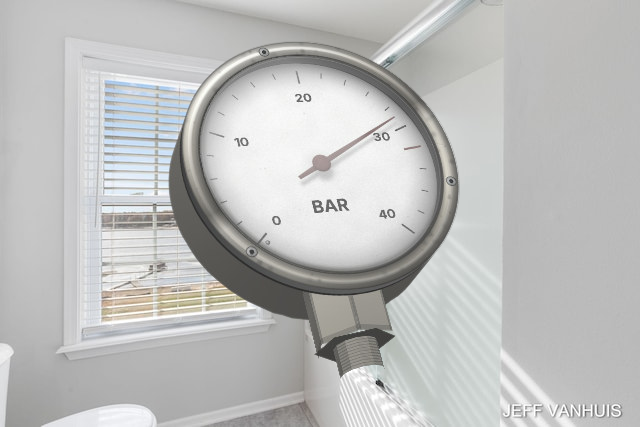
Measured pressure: 29,bar
